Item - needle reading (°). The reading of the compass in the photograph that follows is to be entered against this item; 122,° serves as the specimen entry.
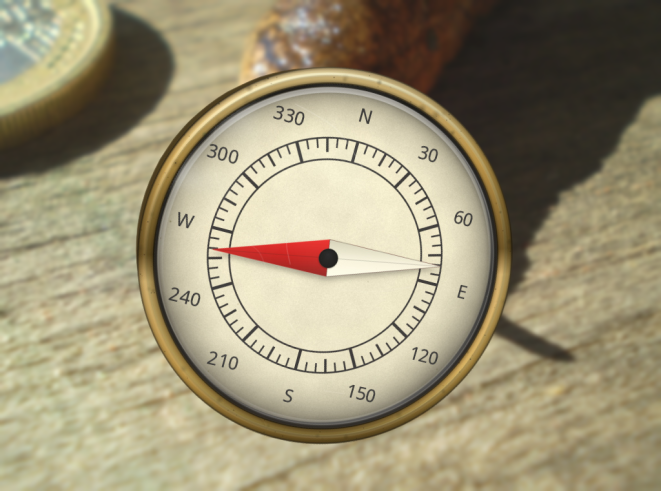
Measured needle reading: 260,°
